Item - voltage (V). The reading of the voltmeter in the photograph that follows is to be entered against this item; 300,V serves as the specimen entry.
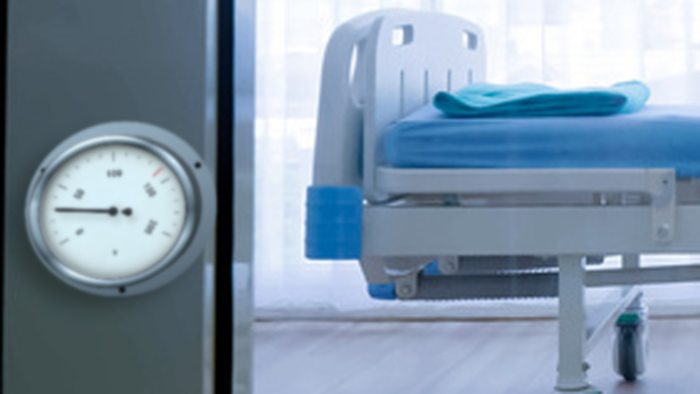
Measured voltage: 30,V
